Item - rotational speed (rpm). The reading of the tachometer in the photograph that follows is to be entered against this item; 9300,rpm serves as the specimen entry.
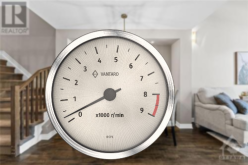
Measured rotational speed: 250,rpm
